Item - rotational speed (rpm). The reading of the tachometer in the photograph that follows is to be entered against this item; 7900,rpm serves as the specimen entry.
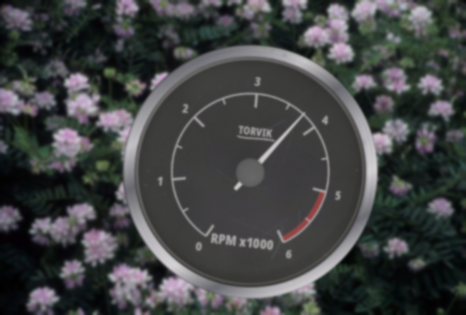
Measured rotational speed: 3750,rpm
